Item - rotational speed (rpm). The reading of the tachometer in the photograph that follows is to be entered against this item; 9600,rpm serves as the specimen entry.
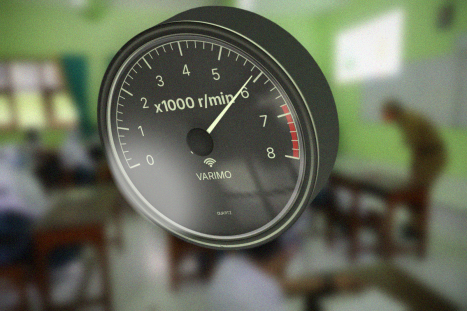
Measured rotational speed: 5900,rpm
